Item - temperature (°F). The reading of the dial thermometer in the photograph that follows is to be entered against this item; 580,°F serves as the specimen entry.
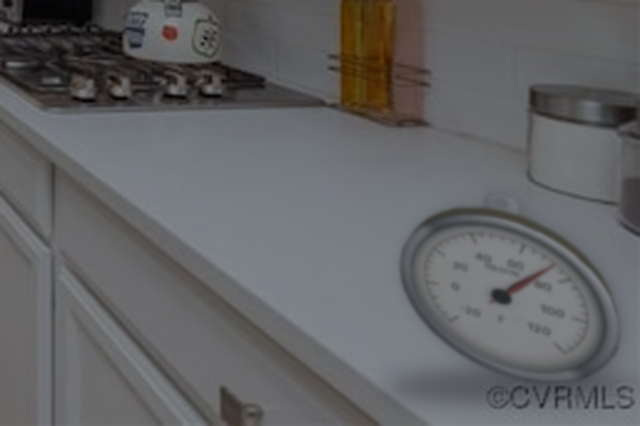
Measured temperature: 72,°F
